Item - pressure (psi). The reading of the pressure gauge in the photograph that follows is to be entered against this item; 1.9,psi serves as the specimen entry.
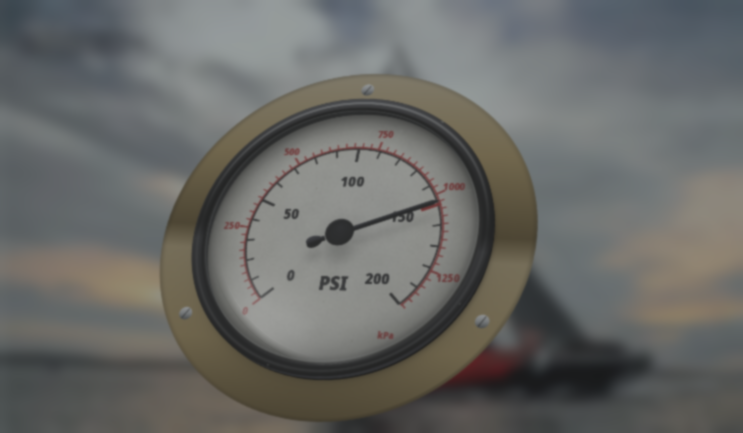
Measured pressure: 150,psi
